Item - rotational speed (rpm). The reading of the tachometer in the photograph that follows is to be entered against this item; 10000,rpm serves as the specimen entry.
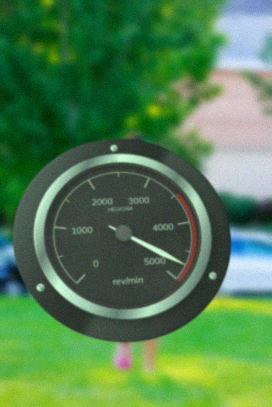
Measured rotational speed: 4750,rpm
